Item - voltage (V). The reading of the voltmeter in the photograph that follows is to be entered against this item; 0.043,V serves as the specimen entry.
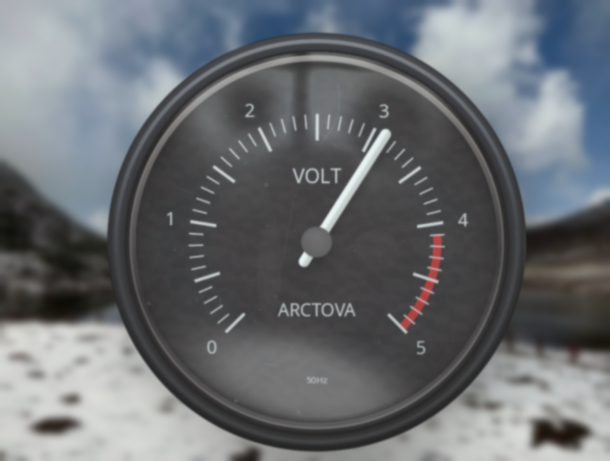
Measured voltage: 3.1,V
